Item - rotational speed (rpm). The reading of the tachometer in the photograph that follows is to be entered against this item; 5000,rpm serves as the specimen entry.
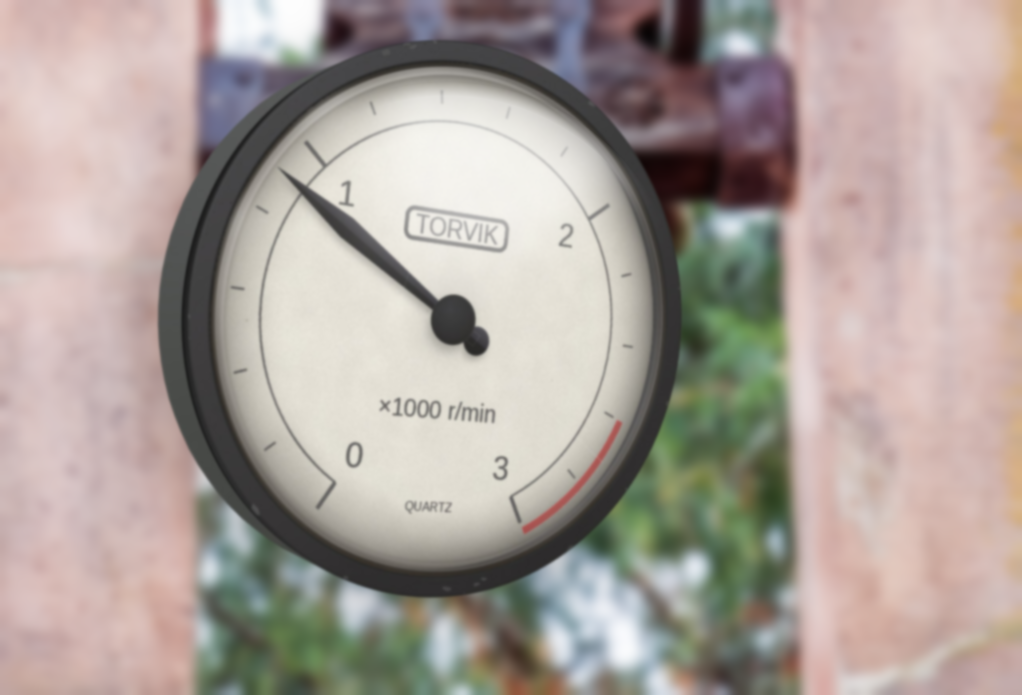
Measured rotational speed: 900,rpm
